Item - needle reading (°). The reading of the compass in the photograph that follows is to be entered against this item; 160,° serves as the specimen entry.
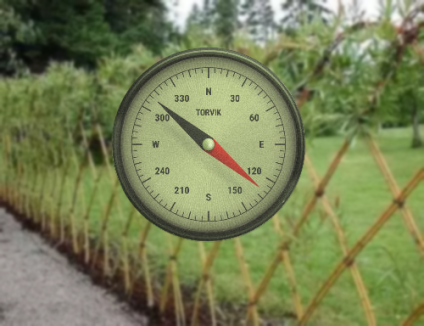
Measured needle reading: 130,°
